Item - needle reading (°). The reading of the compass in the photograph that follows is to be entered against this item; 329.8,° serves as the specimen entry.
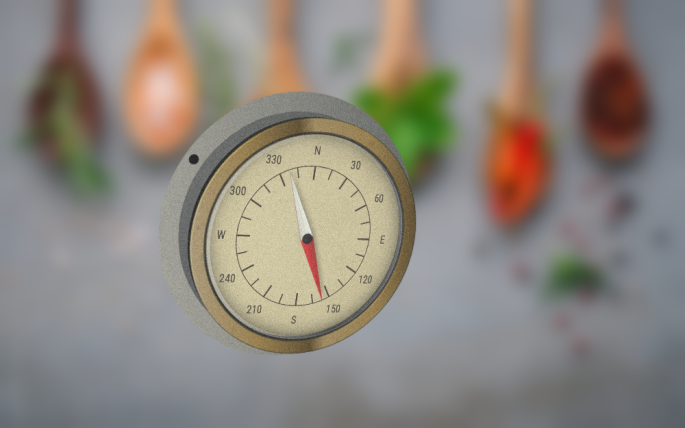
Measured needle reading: 157.5,°
